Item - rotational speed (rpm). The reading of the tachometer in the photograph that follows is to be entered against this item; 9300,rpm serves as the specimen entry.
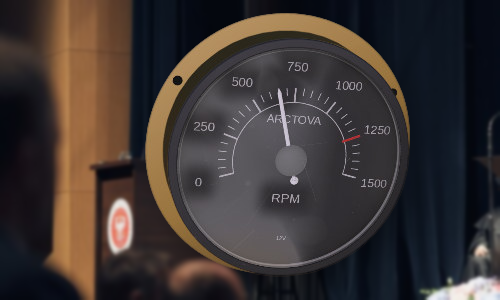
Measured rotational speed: 650,rpm
